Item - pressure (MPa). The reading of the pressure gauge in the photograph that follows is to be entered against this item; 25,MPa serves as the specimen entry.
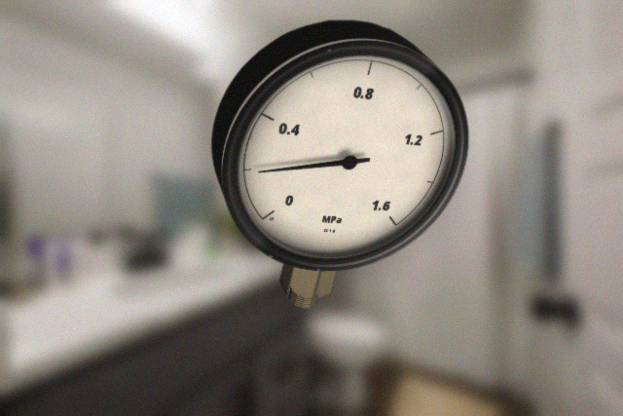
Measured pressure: 0.2,MPa
